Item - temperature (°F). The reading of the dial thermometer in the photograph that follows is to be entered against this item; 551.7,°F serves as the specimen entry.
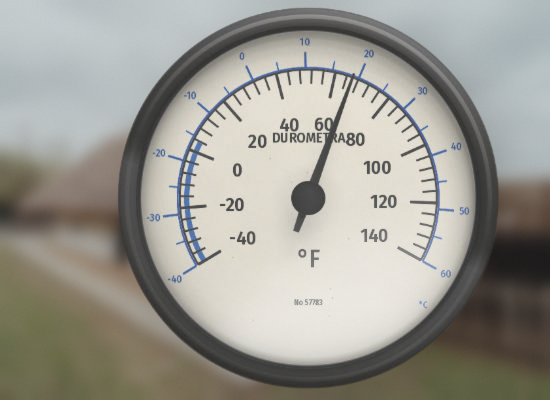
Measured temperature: 66,°F
